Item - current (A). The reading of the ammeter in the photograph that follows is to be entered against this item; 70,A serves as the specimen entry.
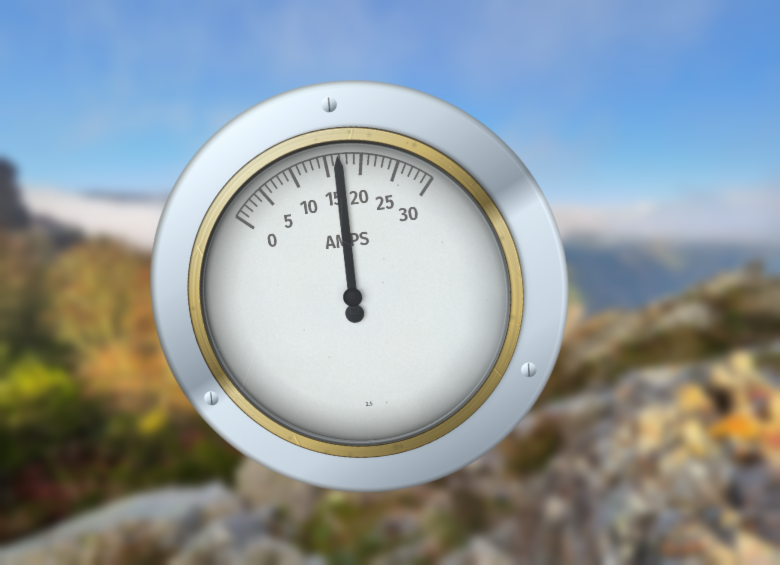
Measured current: 17,A
